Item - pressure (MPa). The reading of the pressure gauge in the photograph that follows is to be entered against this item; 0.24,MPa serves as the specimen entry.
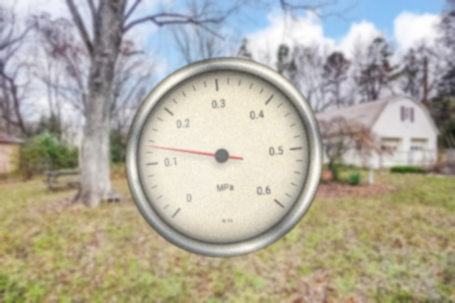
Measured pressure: 0.13,MPa
